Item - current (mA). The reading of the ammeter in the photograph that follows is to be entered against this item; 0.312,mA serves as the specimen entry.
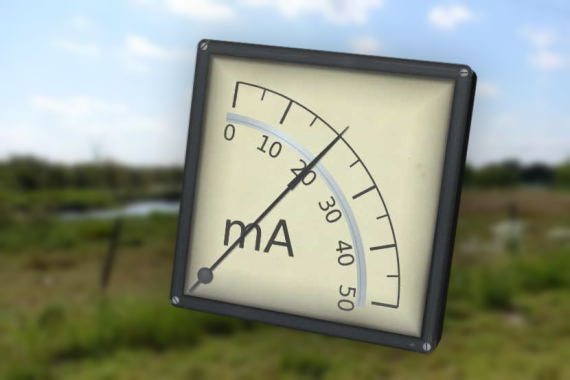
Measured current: 20,mA
